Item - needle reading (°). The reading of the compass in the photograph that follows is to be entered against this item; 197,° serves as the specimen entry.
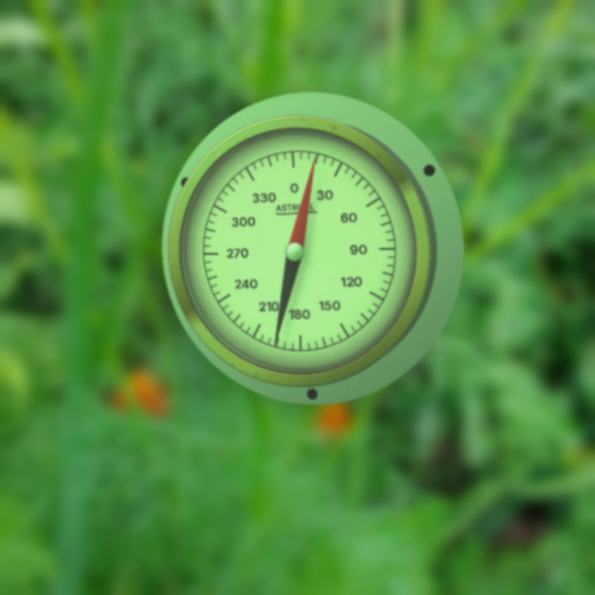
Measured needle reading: 15,°
